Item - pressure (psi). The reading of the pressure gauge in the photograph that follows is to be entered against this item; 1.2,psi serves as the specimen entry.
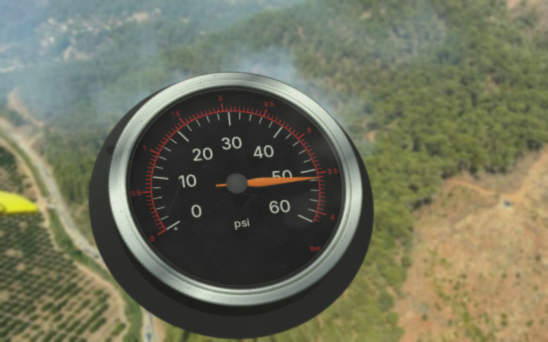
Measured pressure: 52,psi
